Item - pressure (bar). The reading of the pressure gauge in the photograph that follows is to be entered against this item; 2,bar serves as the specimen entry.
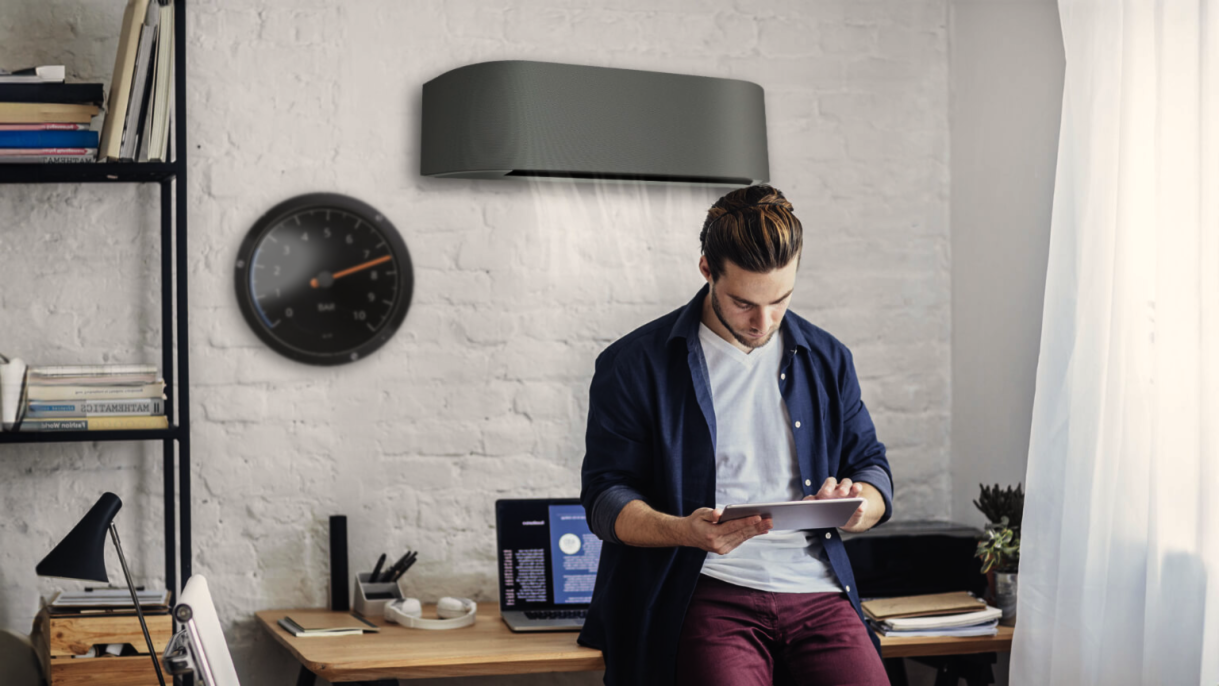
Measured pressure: 7.5,bar
